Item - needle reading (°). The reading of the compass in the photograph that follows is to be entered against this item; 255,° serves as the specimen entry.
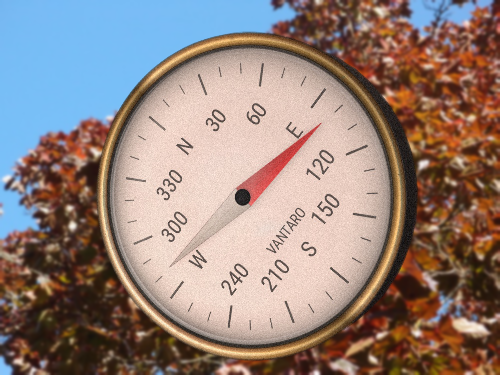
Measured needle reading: 100,°
